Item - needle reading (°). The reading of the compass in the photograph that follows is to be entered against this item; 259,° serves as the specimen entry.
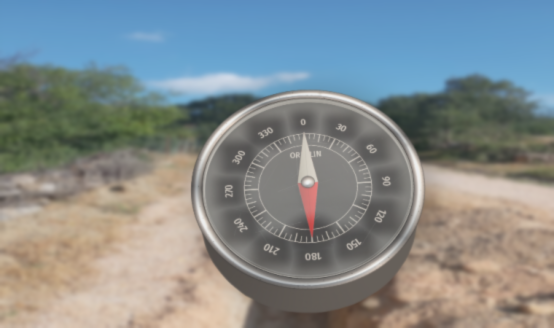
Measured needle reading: 180,°
